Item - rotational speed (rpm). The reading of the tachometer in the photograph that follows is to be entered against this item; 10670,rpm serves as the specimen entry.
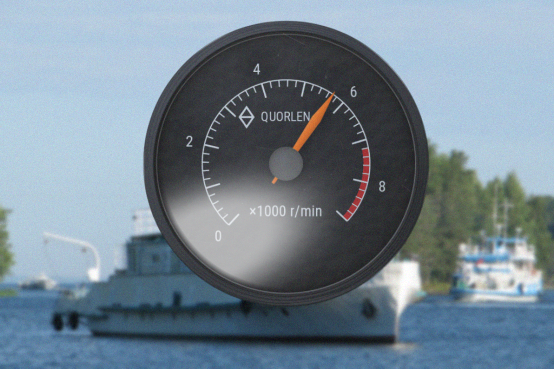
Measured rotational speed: 5700,rpm
